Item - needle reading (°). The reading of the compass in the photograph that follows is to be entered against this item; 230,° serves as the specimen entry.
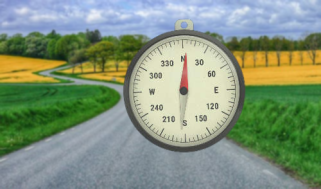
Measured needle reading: 5,°
